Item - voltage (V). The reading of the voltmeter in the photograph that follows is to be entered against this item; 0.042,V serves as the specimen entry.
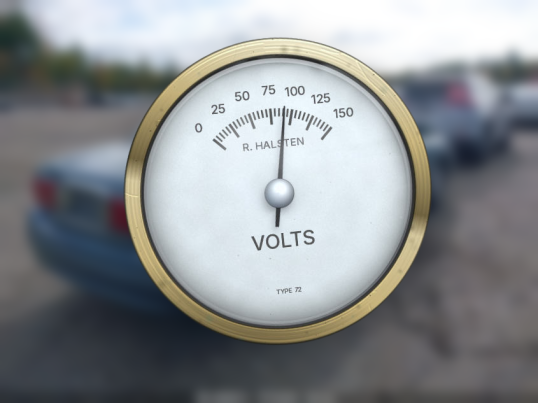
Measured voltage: 90,V
